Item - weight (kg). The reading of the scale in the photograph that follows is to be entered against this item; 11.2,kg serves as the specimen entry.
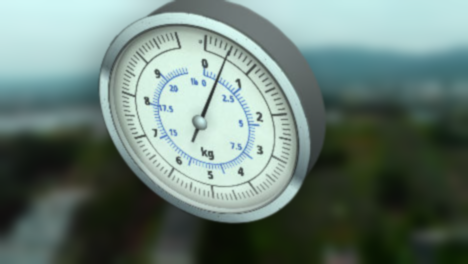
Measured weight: 0.5,kg
